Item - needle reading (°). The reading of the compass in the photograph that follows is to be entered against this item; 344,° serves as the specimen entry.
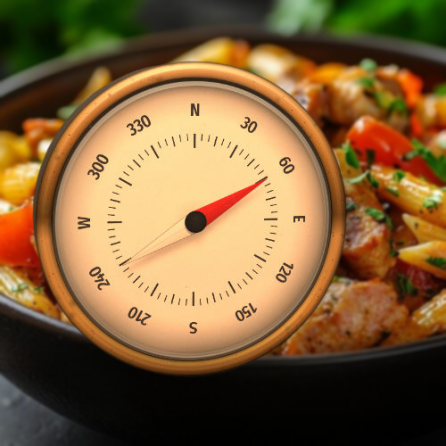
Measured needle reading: 60,°
